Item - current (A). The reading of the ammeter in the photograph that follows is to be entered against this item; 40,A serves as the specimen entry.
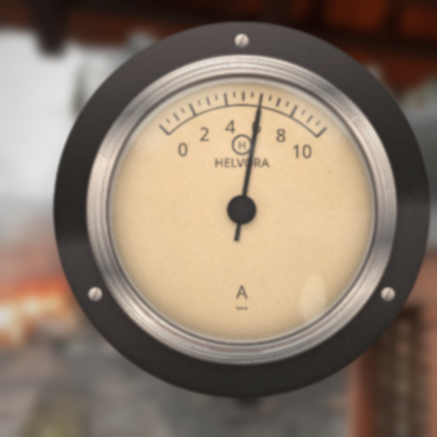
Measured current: 6,A
